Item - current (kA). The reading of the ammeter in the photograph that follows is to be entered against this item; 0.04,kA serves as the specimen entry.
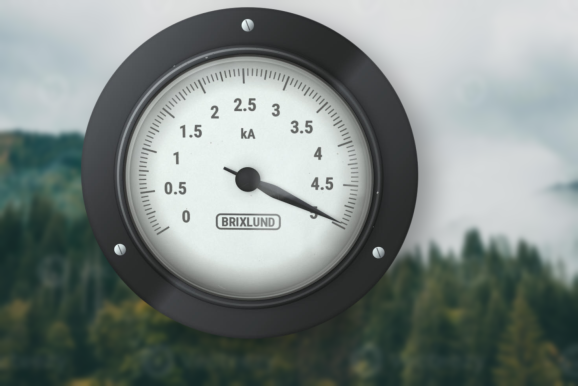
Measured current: 4.95,kA
